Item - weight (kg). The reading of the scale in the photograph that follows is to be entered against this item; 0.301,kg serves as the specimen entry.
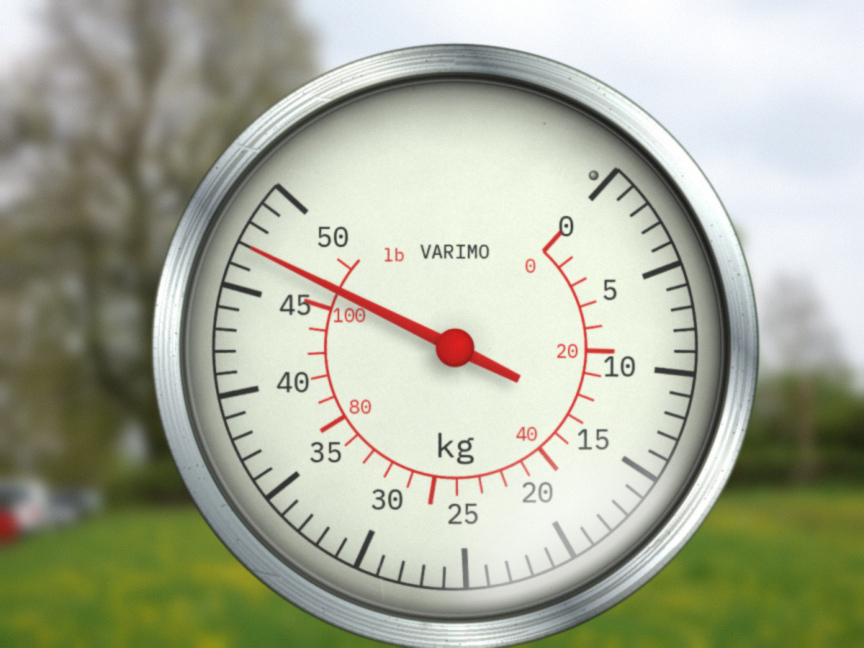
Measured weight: 47,kg
